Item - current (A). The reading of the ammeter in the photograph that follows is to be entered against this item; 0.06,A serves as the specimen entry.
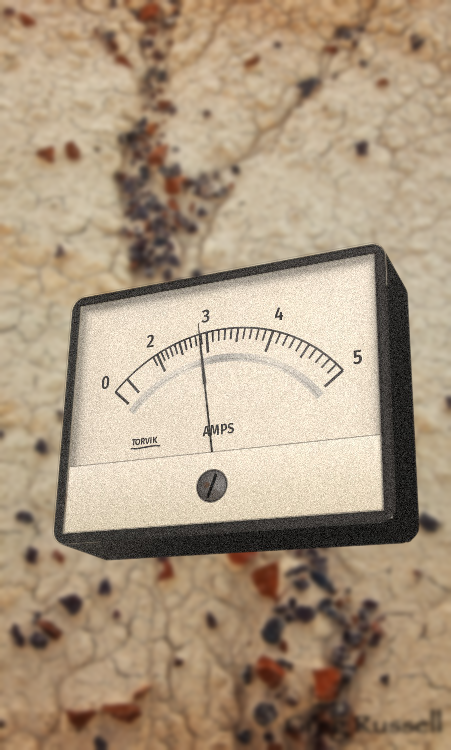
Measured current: 2.9,A
